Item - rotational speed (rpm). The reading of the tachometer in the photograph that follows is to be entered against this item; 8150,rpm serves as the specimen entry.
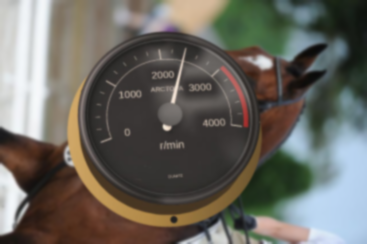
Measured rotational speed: 2400,rpm
